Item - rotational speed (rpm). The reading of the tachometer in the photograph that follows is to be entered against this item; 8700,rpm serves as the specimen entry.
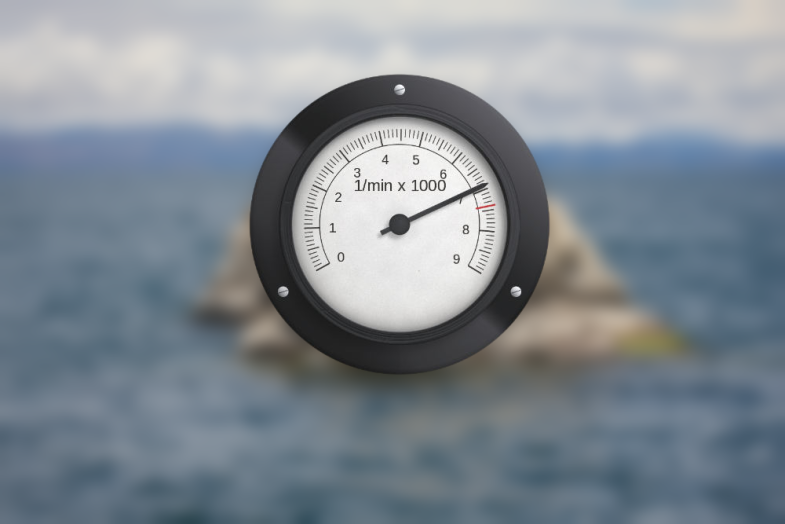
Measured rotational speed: 6900,rpm
